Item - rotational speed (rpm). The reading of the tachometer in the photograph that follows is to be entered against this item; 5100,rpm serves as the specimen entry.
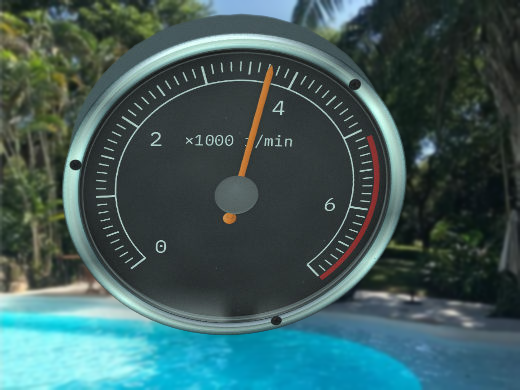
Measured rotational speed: 3700,rpm
